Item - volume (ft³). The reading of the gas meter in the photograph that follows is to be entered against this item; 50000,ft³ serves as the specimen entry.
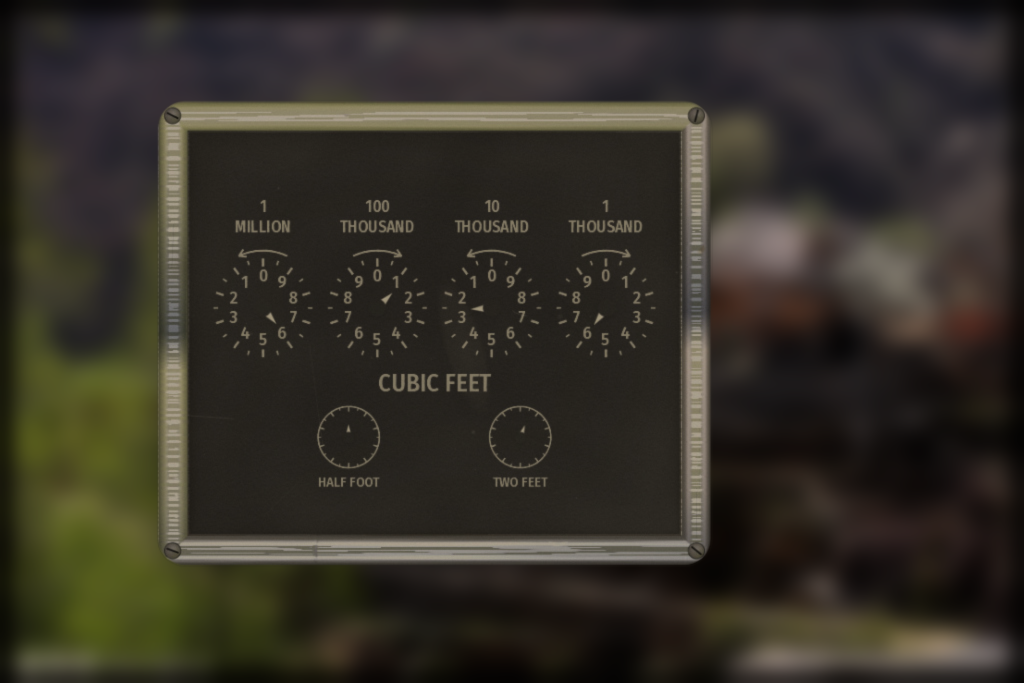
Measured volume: 612600,ft³
